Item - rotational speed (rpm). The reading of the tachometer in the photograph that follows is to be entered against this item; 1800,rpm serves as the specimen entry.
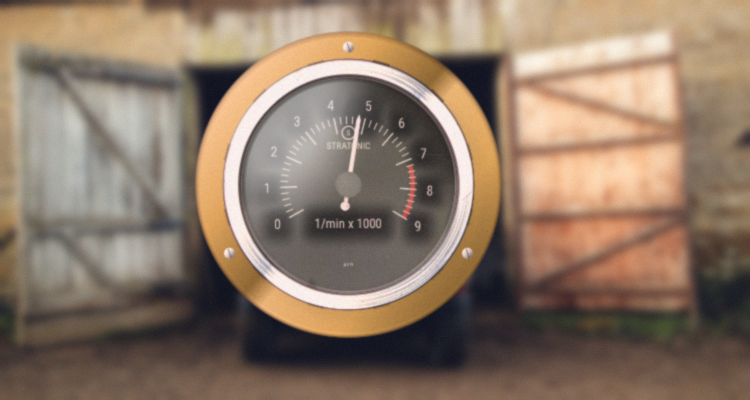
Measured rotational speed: 4800,rpm
